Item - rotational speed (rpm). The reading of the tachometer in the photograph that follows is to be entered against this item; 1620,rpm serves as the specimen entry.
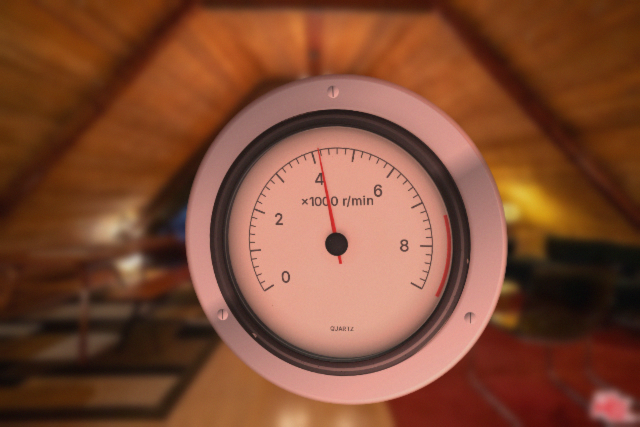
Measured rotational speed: 4200,rpm
